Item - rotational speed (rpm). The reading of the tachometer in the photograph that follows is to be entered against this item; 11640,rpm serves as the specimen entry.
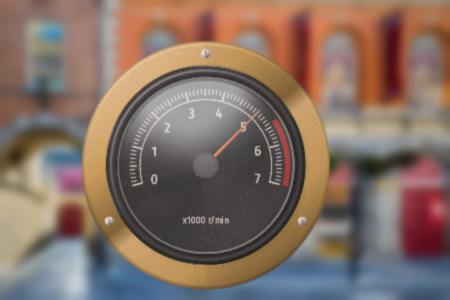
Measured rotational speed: 5000,rpm
